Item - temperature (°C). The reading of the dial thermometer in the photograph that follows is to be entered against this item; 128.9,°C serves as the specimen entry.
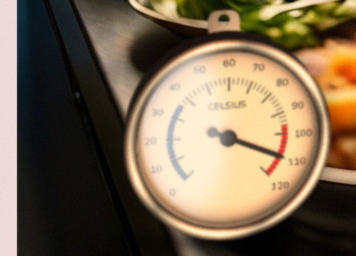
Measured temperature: 110,°C
